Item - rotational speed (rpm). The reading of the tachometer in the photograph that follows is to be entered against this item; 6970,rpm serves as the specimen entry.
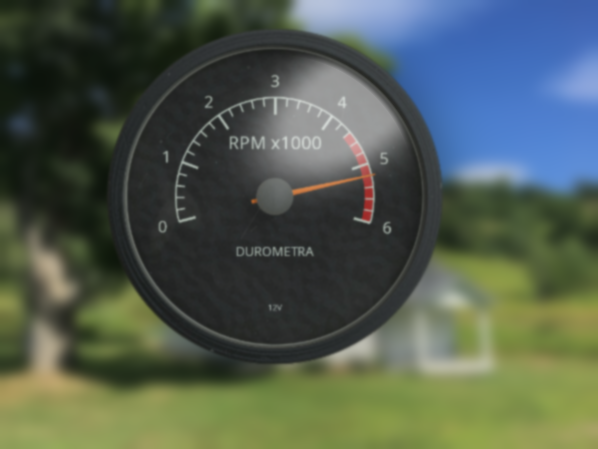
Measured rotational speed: 5200,rpm
